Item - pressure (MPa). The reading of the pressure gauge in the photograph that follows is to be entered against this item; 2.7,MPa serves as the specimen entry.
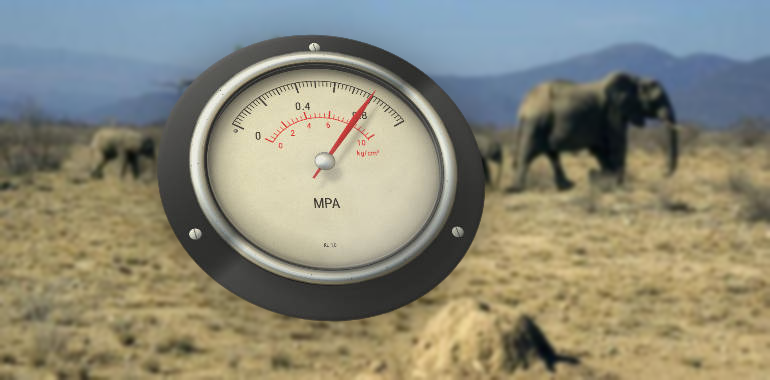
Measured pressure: 0.8,MPa
